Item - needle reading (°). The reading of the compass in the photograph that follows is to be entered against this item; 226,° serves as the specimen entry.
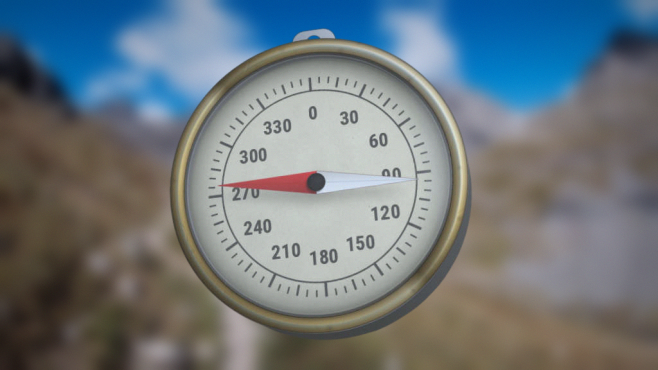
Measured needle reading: 275,°
